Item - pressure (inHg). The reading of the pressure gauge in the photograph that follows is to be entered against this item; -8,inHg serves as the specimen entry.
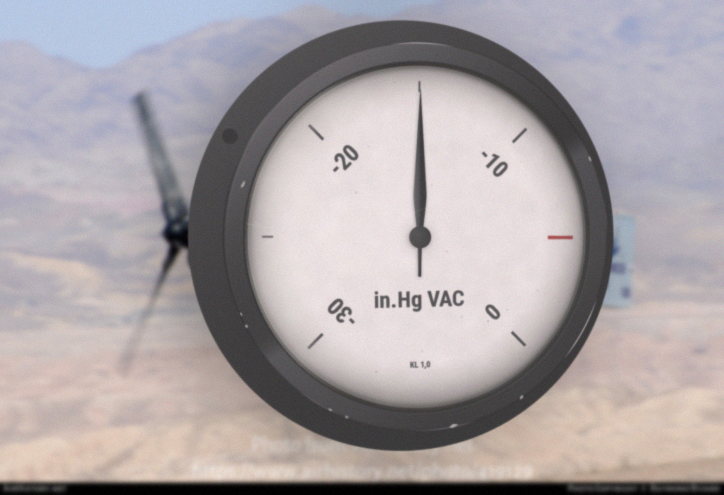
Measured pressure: -15,inHg
